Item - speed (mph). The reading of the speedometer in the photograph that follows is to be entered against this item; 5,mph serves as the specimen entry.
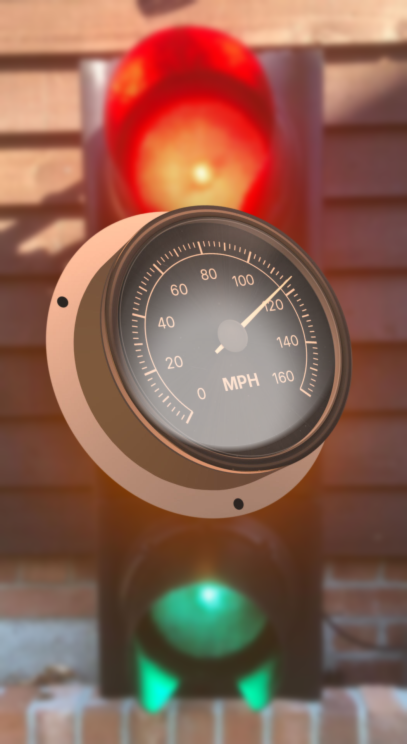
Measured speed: 116,mph
